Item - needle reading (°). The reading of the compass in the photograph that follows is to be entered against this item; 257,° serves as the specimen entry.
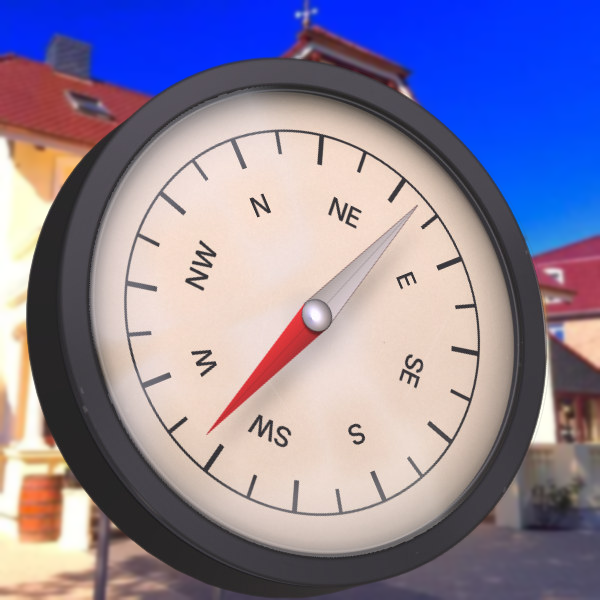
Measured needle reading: 247.5,°
